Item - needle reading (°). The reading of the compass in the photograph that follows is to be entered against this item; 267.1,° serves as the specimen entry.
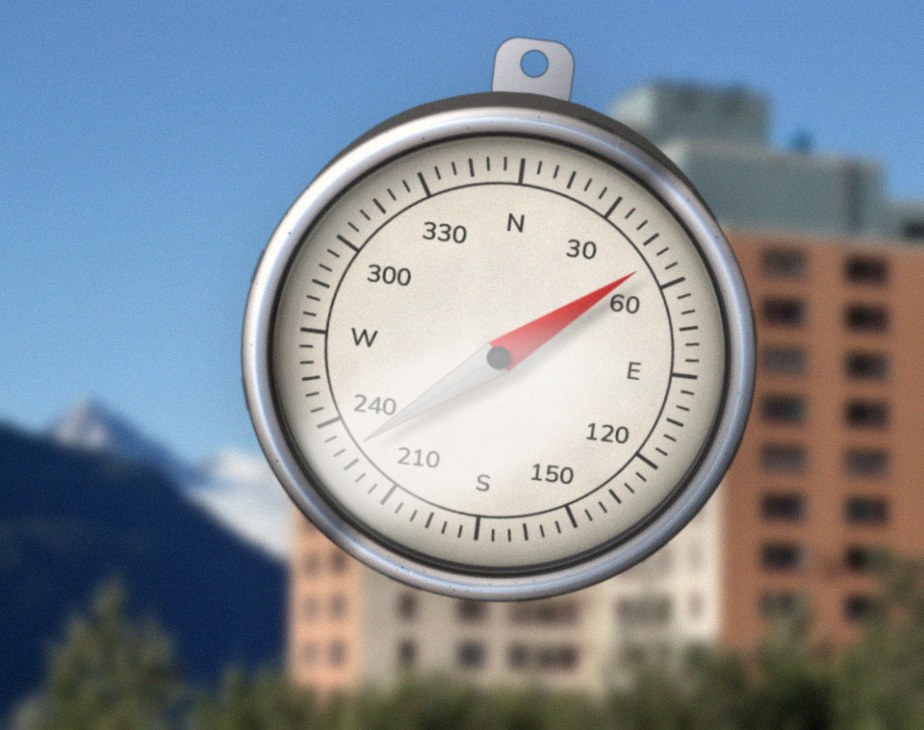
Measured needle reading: 50,°
